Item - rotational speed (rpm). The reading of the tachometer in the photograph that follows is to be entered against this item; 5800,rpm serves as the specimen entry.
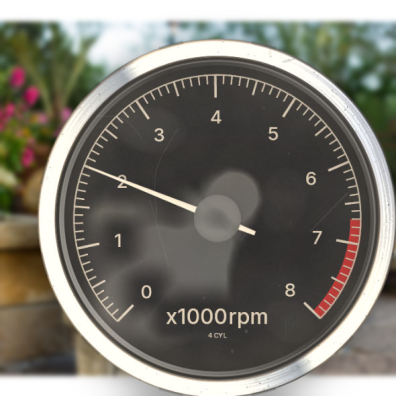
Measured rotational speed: 2000,rpm
